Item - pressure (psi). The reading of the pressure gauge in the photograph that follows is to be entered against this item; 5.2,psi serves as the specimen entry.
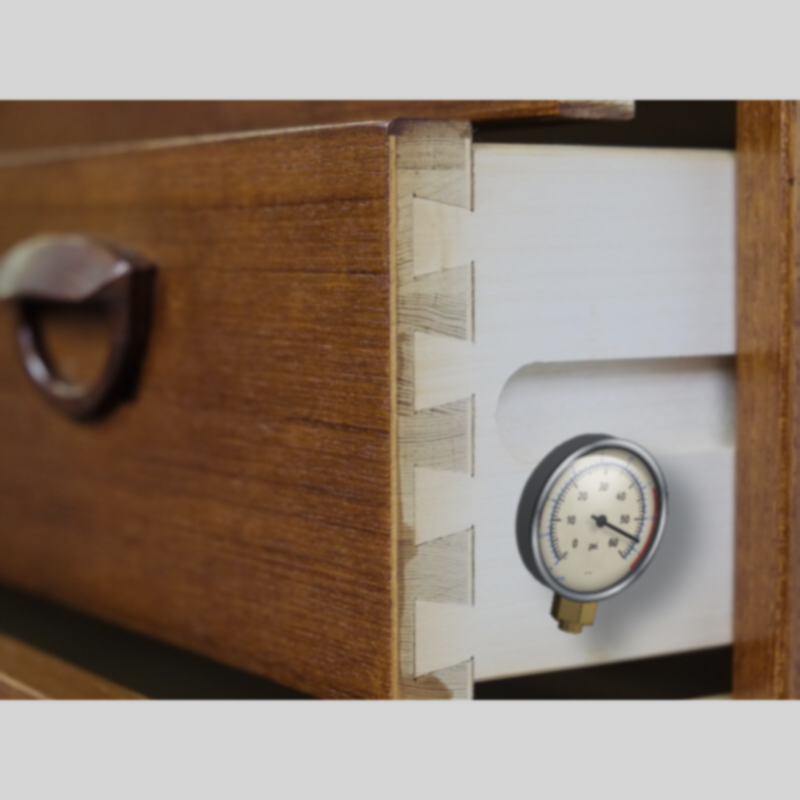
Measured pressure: 55,psi
